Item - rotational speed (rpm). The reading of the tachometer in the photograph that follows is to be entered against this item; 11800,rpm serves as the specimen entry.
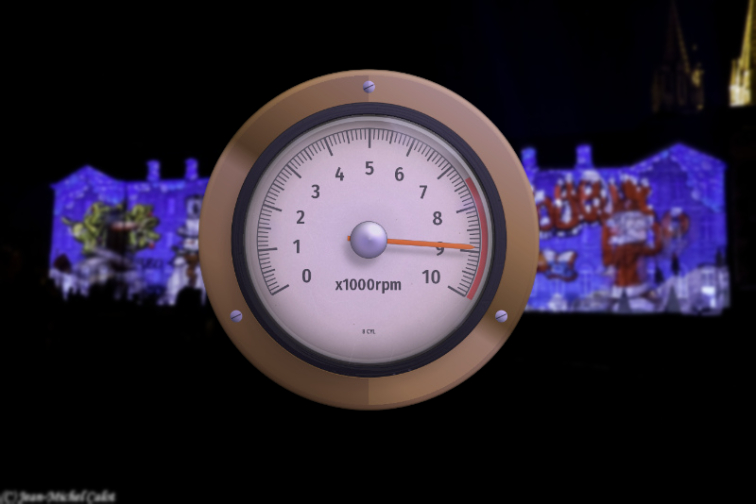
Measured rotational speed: 8900,rpm
